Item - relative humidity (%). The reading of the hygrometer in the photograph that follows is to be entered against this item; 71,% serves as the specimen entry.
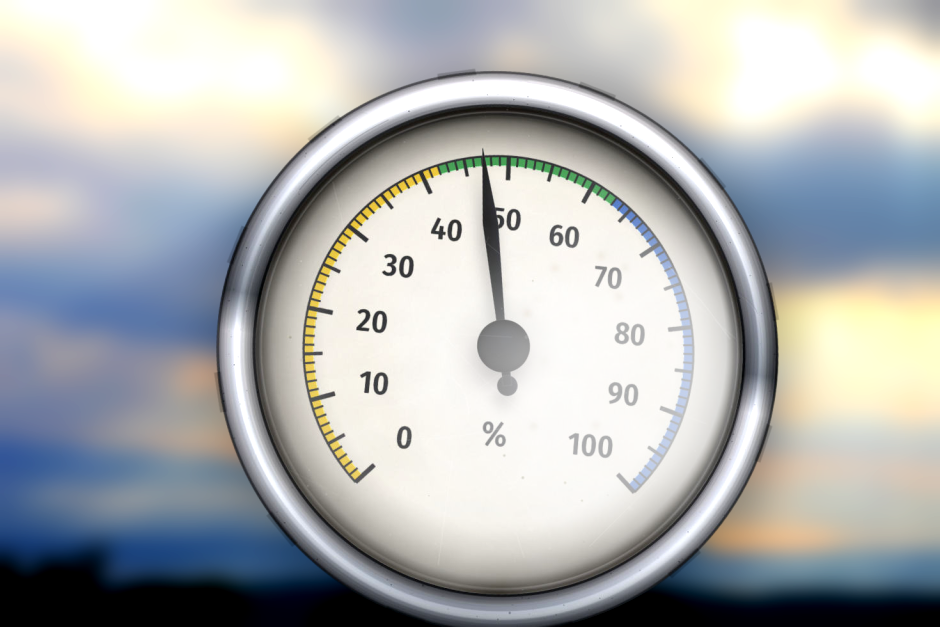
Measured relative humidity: 47,%
